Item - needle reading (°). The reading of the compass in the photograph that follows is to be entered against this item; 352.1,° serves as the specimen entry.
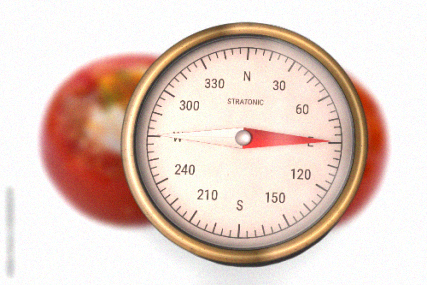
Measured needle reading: 90,°
